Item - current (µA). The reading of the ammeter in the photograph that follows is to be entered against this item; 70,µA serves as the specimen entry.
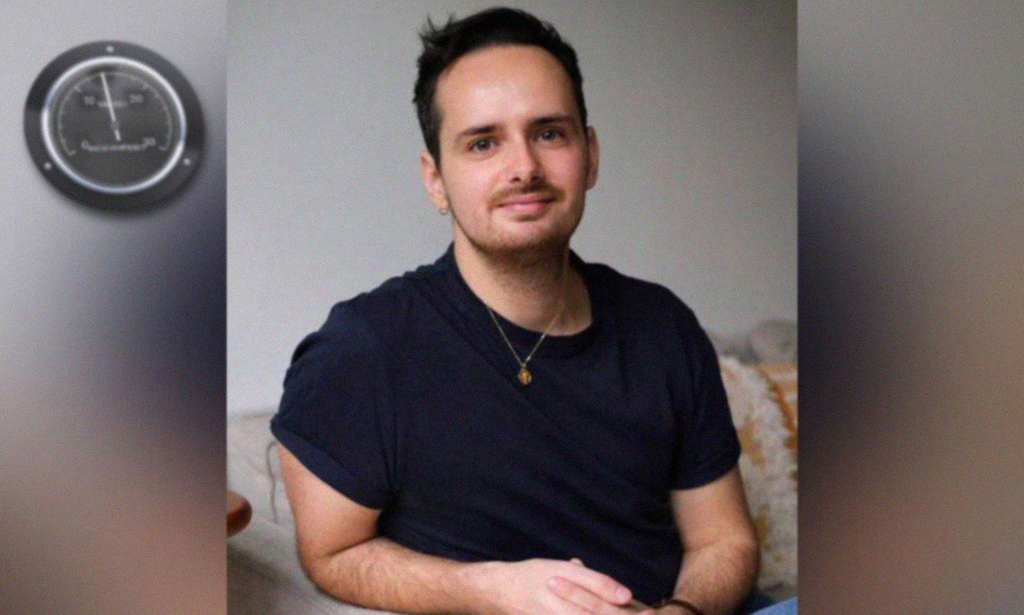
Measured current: 14,µA
